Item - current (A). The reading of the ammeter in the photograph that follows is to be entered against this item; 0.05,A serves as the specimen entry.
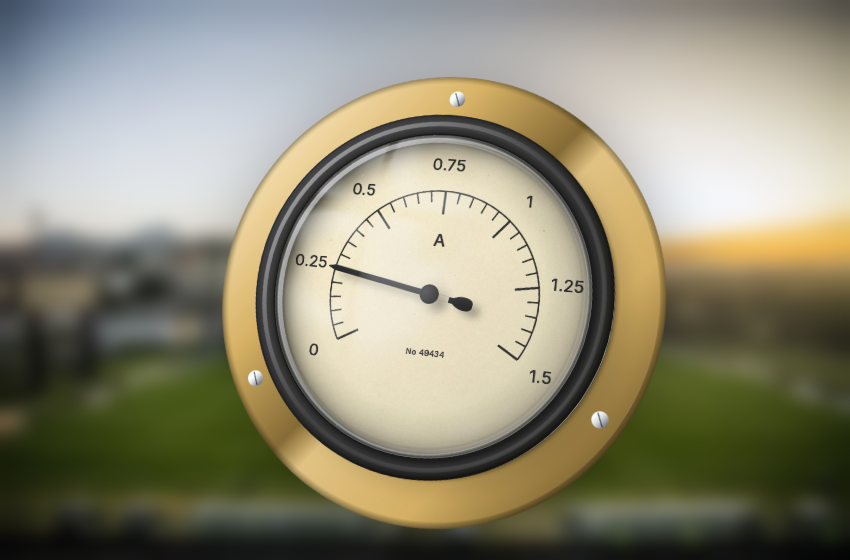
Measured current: 0.25,A
